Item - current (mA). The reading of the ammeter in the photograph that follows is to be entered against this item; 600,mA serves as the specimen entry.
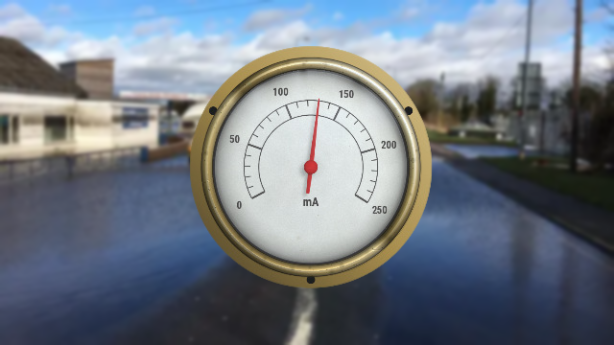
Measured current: 130,mA
